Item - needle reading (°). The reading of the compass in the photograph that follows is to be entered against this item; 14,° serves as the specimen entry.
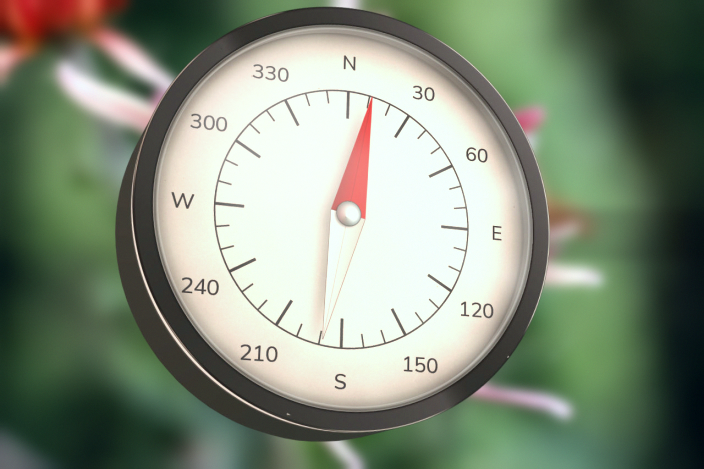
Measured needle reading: 10,°
